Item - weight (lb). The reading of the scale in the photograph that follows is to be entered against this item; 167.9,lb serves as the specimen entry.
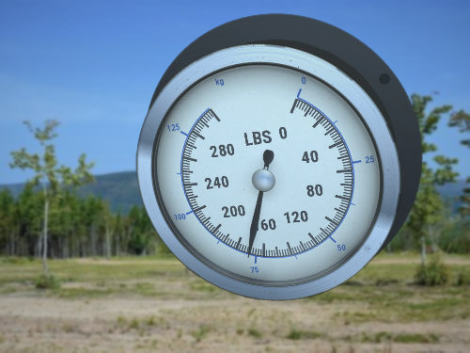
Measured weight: 170,lb
